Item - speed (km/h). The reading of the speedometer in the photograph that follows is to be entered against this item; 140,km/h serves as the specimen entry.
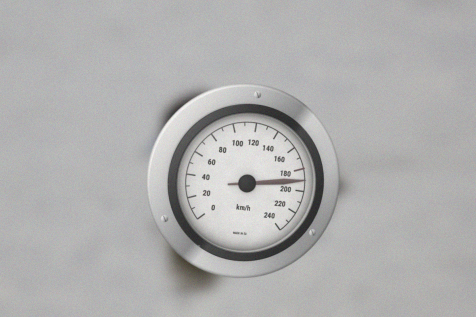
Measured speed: 190,km/h
